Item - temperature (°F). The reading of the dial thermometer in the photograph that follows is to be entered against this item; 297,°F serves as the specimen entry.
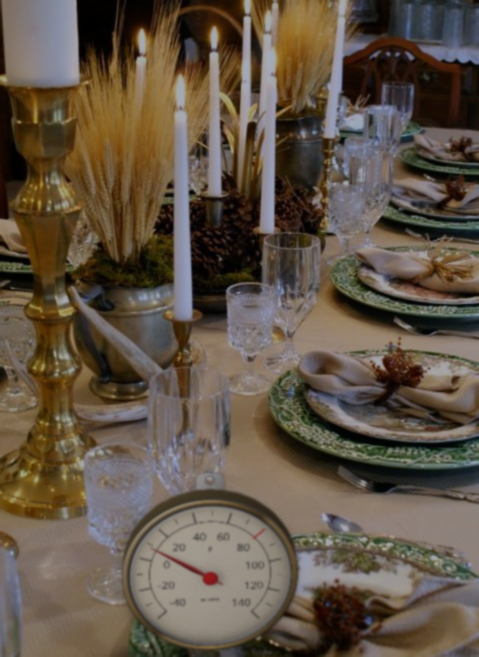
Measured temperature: 10,°F
